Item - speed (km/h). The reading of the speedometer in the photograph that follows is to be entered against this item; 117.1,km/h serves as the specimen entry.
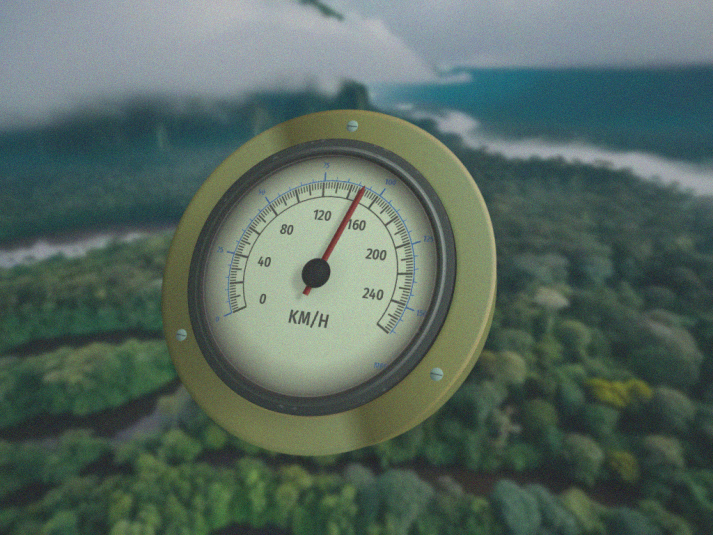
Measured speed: 150,km/h
